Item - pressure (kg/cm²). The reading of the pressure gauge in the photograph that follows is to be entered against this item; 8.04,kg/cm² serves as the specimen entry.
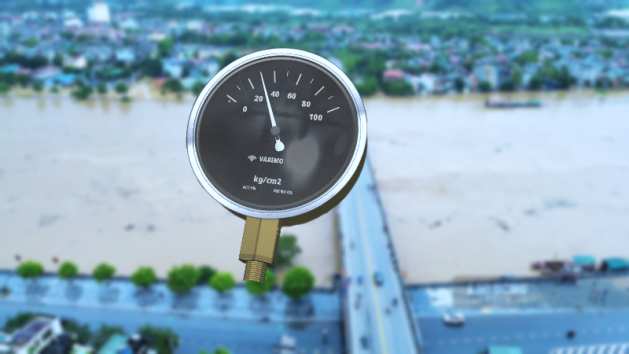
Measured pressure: 30,kg/cm²
